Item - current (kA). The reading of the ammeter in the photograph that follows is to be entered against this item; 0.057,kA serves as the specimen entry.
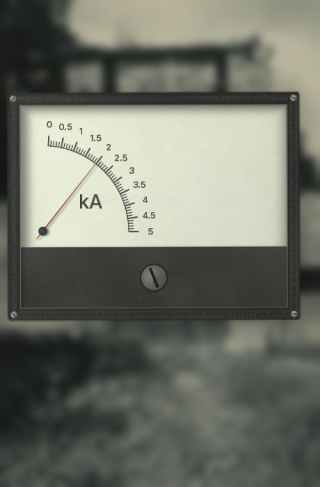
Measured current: 2,kA
